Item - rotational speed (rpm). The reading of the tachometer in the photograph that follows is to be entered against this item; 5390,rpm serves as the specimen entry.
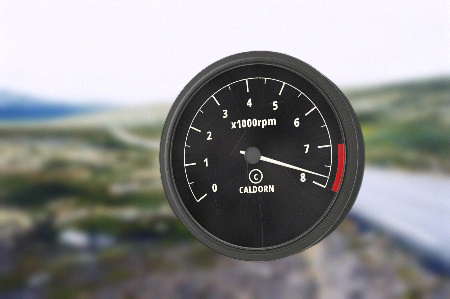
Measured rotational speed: 7750,rpm
